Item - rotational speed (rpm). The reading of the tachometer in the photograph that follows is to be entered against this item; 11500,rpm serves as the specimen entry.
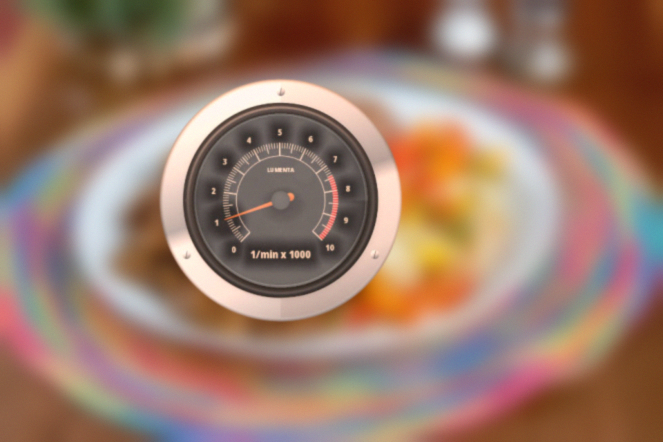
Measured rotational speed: 1000,rpm
